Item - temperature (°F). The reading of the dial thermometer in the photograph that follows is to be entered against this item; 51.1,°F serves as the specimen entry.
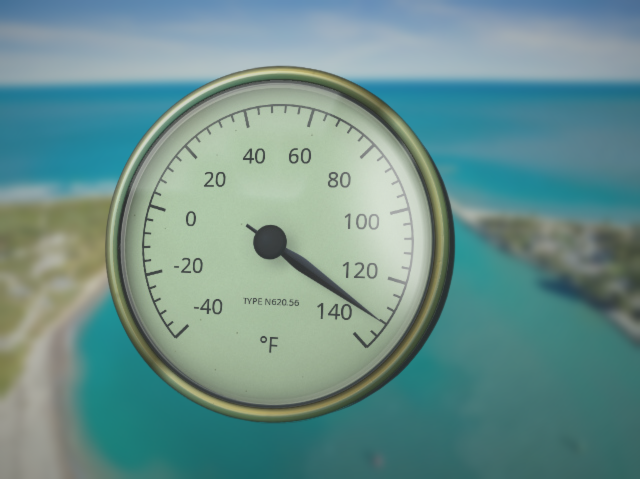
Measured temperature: 132,°F
